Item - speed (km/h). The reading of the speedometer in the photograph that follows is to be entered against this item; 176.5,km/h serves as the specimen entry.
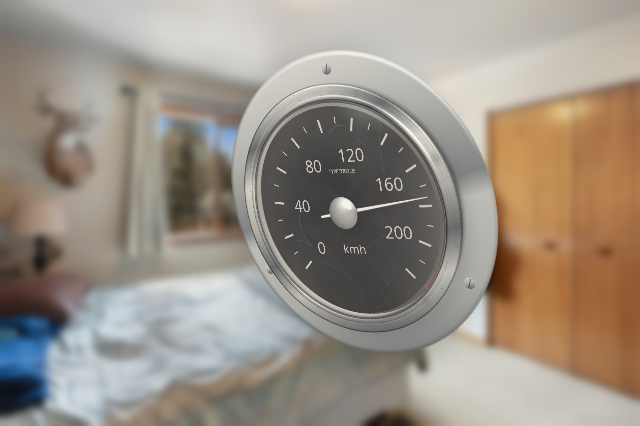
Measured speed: 175,km/h
